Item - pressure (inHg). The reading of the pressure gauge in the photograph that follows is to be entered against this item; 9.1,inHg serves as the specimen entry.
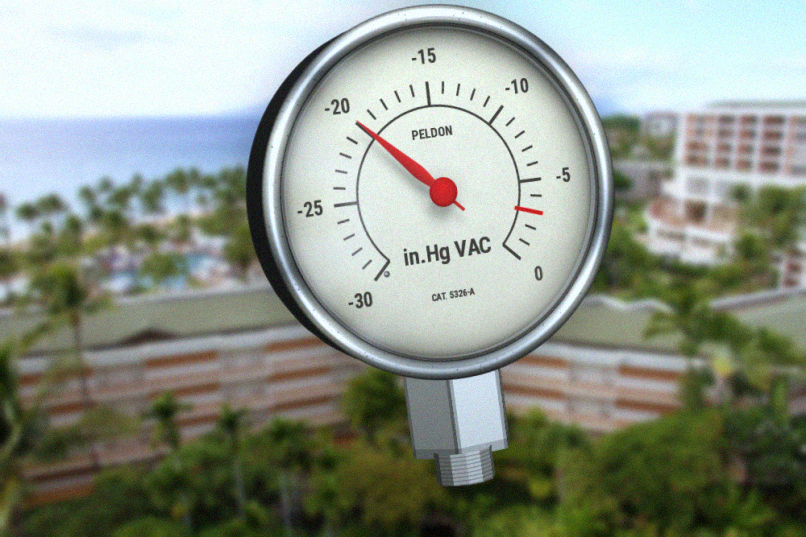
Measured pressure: -20,inHg
